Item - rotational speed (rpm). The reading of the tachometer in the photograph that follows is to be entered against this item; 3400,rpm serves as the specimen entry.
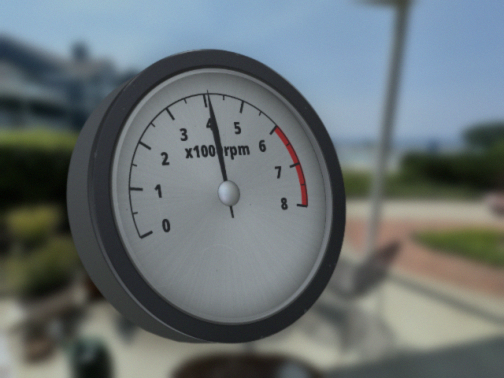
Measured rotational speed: 4000,rpm
